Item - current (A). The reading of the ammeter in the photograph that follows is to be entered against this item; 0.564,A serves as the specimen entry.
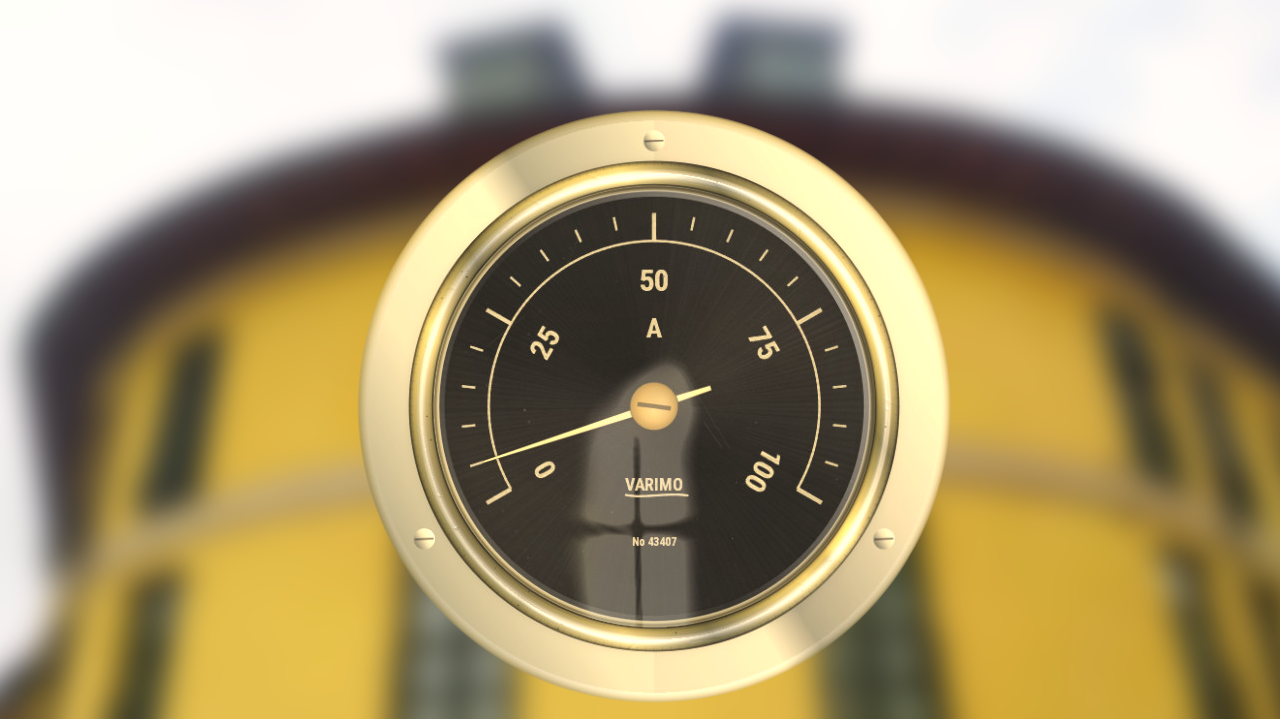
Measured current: 5,A
